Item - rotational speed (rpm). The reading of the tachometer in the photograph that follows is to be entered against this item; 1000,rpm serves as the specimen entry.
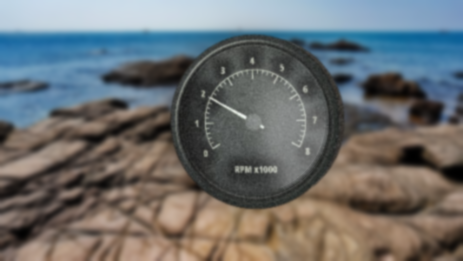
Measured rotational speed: 2000,rpm
